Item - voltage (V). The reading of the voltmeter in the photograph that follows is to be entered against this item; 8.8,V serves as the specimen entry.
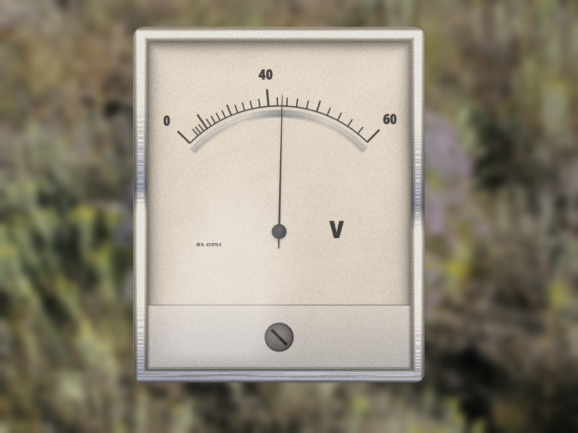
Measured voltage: 43,V
